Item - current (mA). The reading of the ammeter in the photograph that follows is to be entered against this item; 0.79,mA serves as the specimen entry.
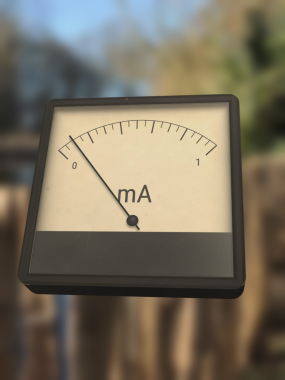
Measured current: 0.1,mA
